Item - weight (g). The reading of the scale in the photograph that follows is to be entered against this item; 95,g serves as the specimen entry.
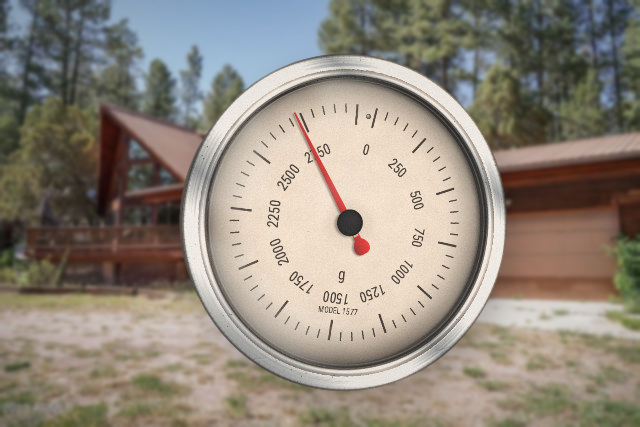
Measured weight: 2725,g
